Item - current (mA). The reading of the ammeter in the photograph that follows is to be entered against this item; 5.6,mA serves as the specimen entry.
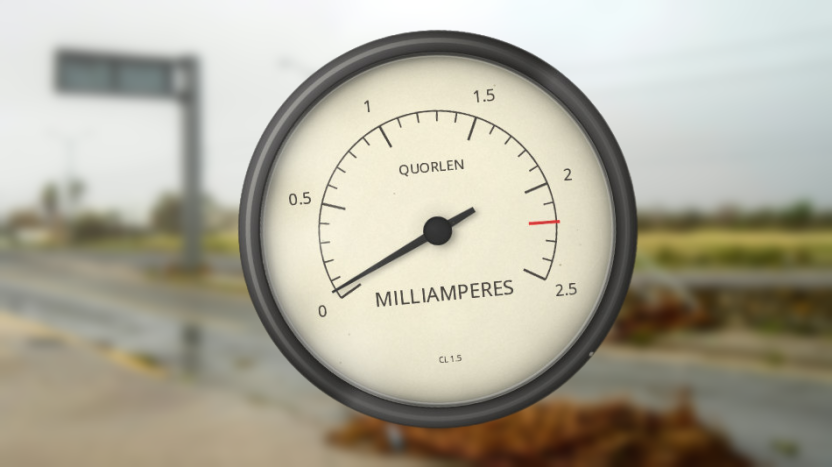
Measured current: 0.05,mA
